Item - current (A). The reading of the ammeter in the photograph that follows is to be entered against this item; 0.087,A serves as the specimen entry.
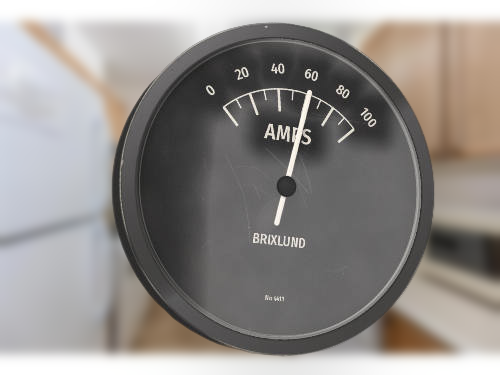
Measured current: 60,A
